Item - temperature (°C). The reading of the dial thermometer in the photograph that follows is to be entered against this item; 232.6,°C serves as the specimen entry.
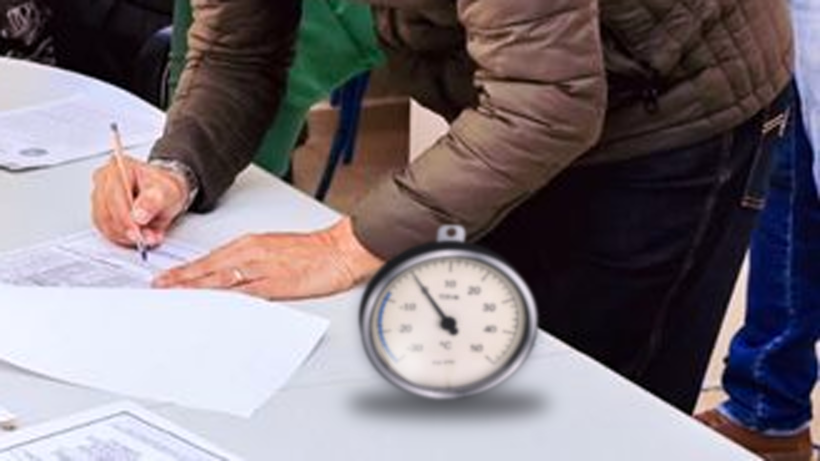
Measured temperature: 0,°C
